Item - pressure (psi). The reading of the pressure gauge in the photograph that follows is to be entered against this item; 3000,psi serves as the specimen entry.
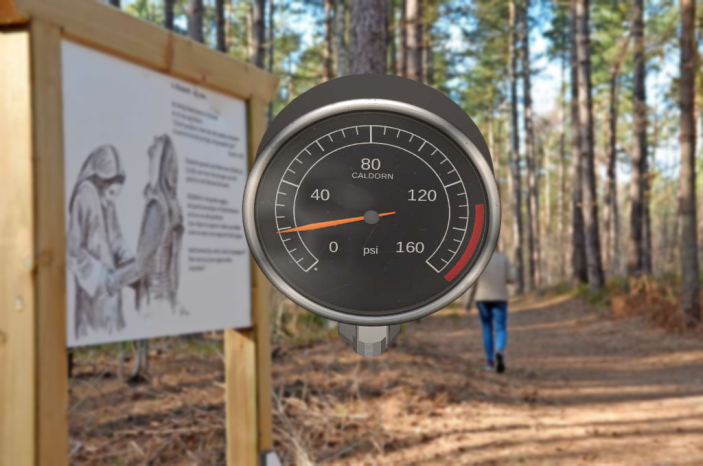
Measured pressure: 20,psi
